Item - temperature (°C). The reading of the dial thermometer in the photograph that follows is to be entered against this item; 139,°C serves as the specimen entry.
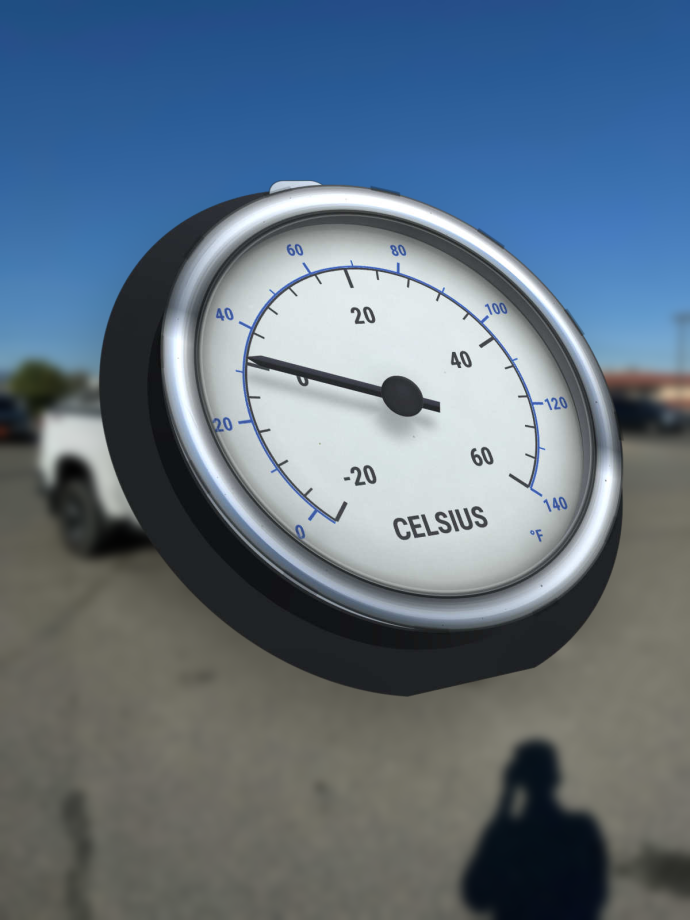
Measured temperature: 0,°C
